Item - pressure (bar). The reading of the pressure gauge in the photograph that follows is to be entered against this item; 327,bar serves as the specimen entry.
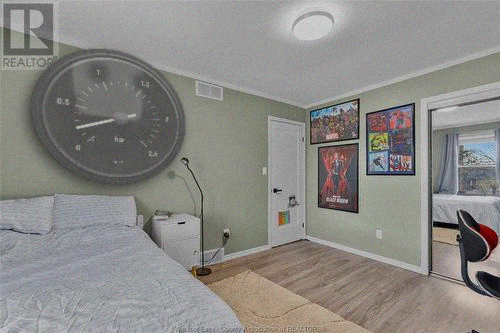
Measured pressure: 0.2,bar
